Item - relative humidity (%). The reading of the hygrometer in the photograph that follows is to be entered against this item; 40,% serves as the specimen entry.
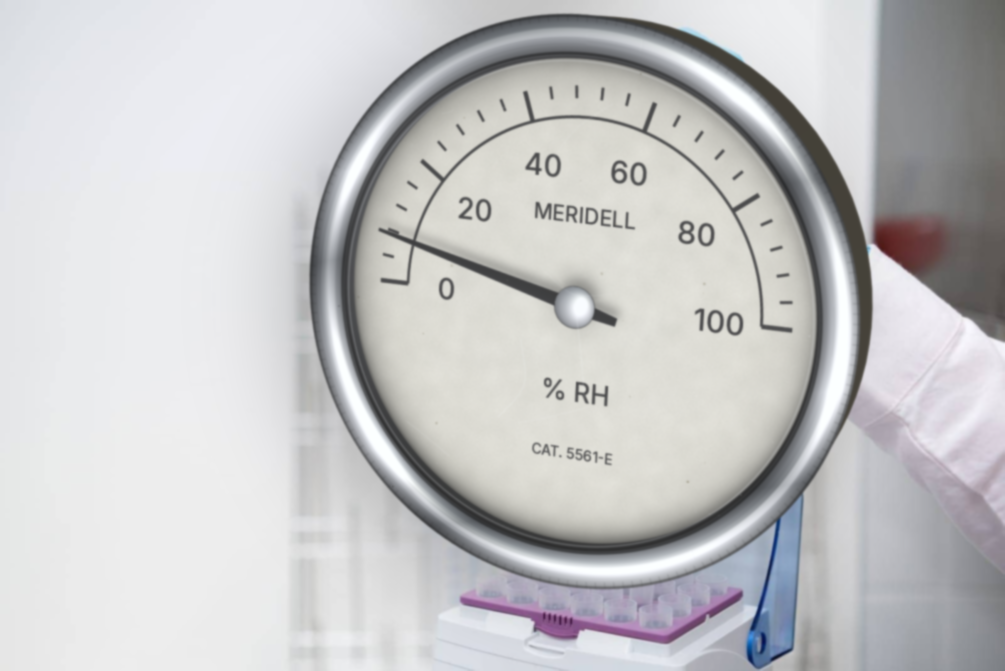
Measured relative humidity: 8,%
